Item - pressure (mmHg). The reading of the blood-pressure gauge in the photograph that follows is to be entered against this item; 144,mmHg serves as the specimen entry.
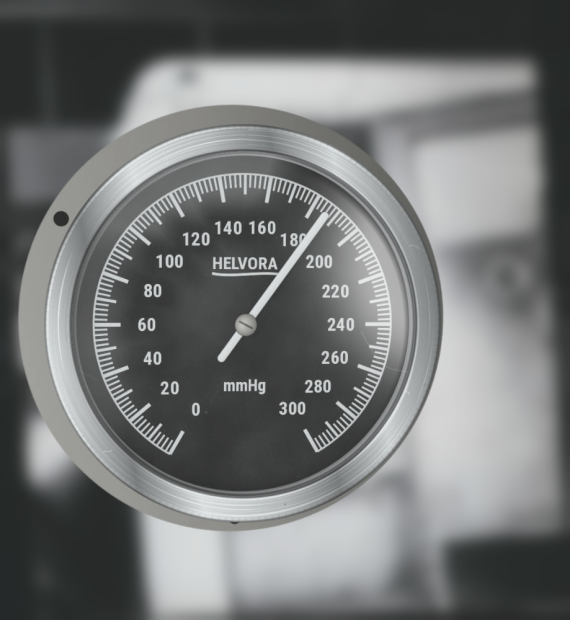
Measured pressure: 186,mmHg
